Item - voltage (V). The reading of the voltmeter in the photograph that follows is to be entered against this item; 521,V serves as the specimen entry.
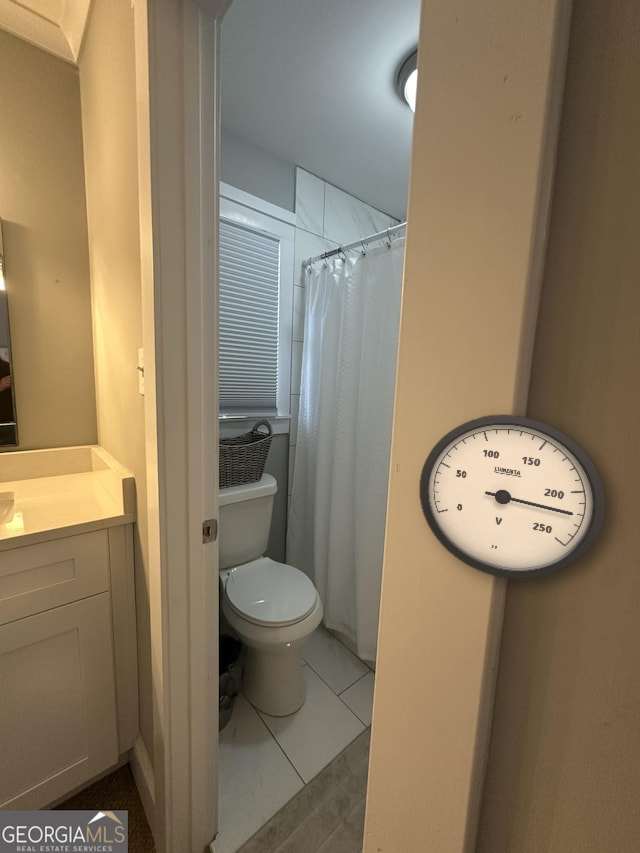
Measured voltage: 220,V
